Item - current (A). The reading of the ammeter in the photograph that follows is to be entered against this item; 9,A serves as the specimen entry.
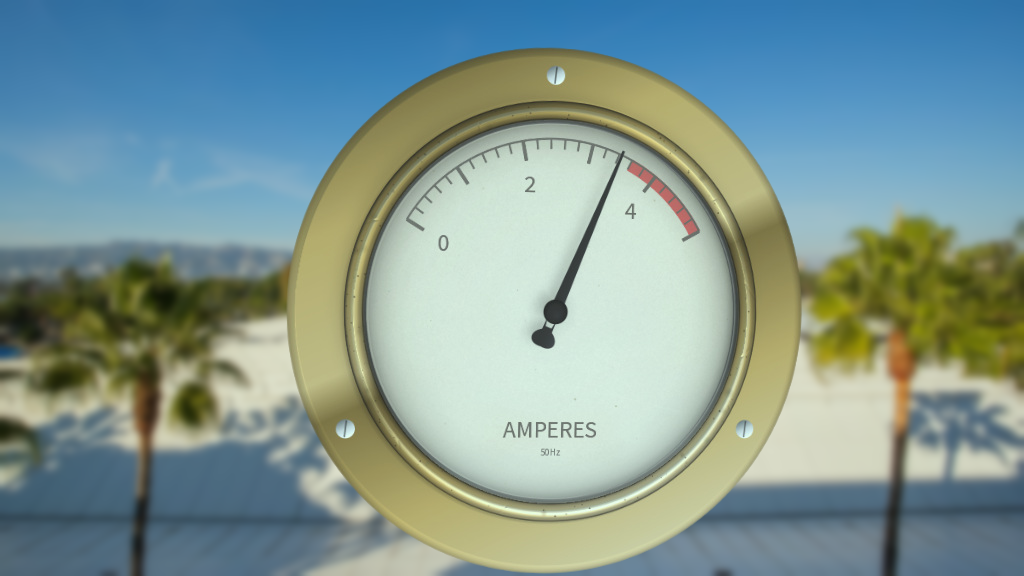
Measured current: 3.4,A
